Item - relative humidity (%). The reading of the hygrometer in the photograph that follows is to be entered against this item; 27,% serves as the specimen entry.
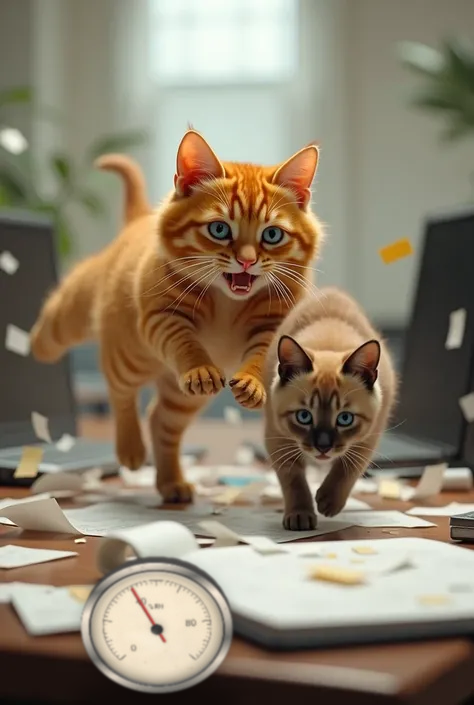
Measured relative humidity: 40,%
